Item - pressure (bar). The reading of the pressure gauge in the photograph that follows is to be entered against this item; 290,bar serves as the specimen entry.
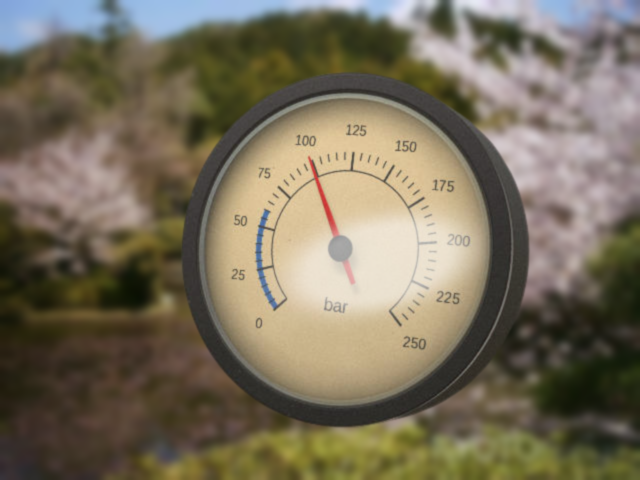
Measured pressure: 100,bar
